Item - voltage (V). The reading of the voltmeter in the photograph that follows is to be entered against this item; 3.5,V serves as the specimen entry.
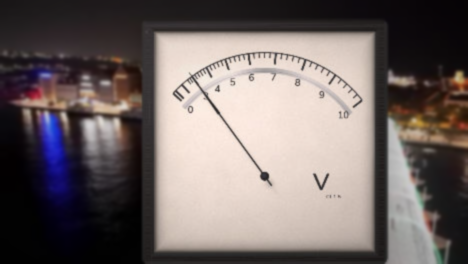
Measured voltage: 3,V
